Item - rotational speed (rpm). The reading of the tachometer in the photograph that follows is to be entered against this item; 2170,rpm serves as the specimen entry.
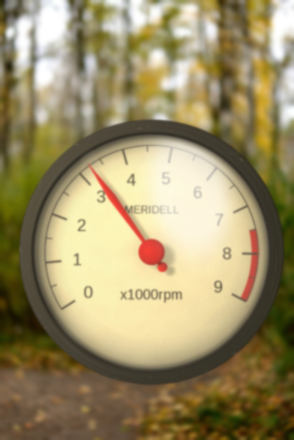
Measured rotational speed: 3250,rpm
